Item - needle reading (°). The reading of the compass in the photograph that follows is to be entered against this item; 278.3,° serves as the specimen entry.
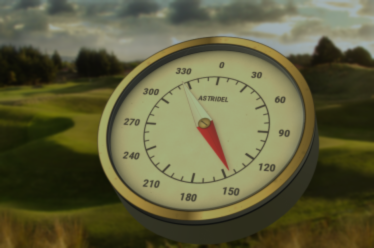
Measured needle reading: 145,°
